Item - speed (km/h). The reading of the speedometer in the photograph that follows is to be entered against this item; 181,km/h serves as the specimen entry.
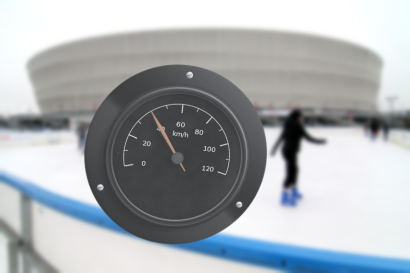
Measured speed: 40,km/h
